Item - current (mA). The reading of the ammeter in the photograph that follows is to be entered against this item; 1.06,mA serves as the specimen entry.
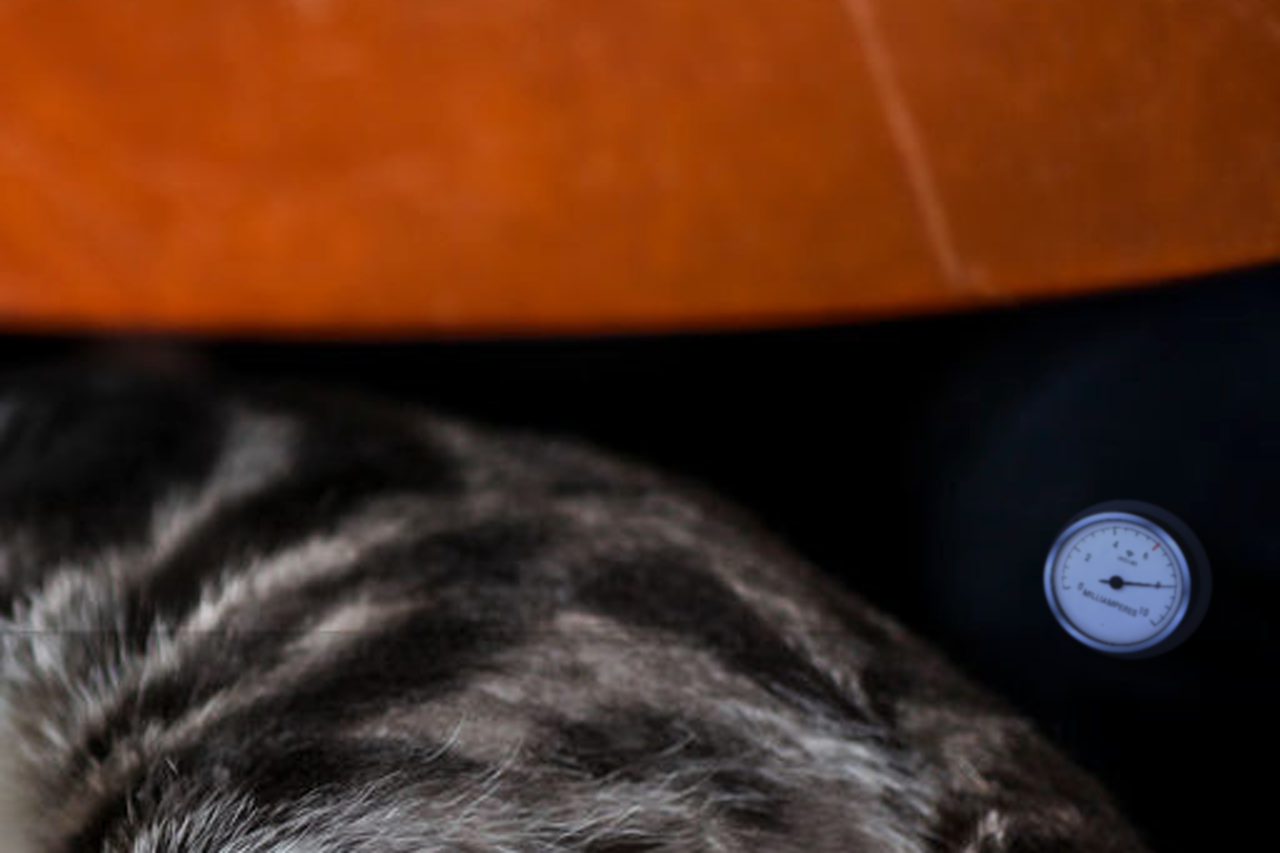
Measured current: 8,mA
